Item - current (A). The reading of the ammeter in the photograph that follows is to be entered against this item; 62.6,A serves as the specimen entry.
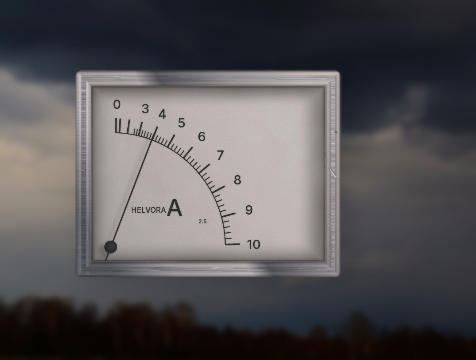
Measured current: 4,A
